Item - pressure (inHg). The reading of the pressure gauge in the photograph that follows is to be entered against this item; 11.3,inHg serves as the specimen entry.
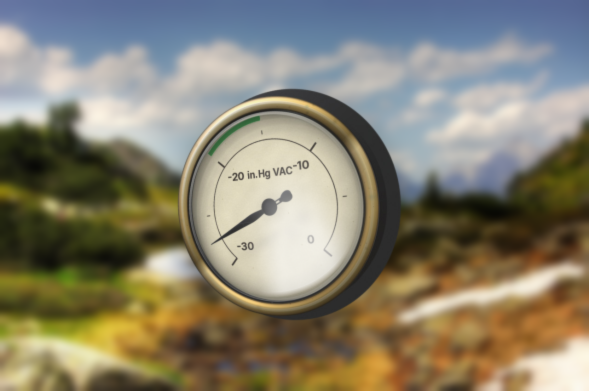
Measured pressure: -27.5,inHg
